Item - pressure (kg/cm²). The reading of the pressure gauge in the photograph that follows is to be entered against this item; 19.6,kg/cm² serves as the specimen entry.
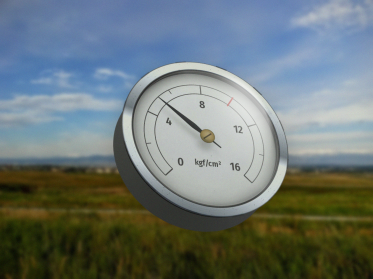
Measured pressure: 5,kg/cm²
